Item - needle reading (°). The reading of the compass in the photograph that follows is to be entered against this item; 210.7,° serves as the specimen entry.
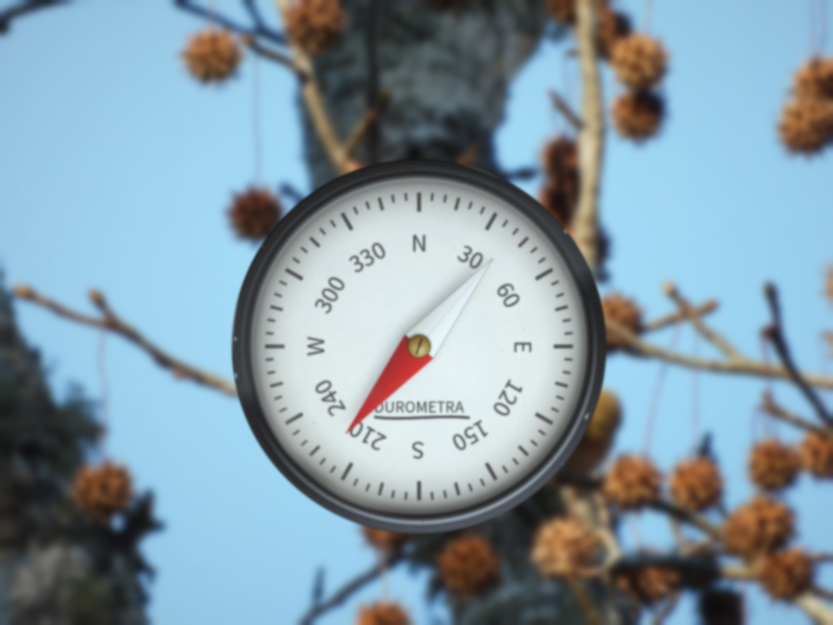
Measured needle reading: 220,°
